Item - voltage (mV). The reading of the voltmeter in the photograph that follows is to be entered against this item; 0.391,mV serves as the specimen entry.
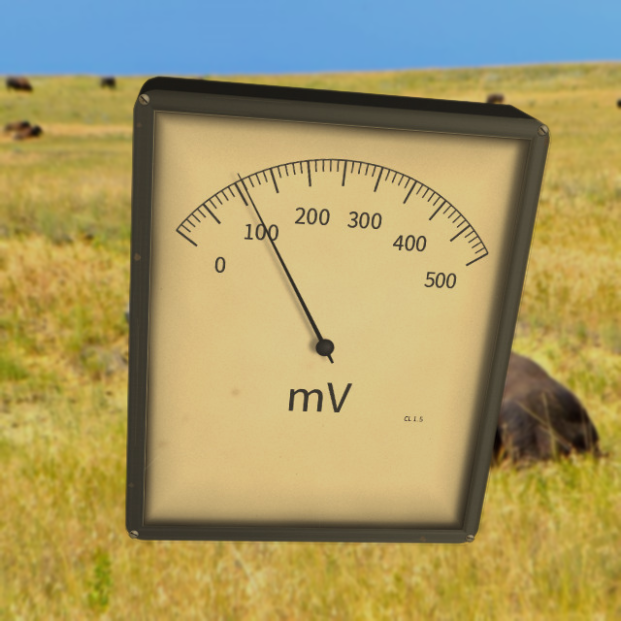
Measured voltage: 110,mV
